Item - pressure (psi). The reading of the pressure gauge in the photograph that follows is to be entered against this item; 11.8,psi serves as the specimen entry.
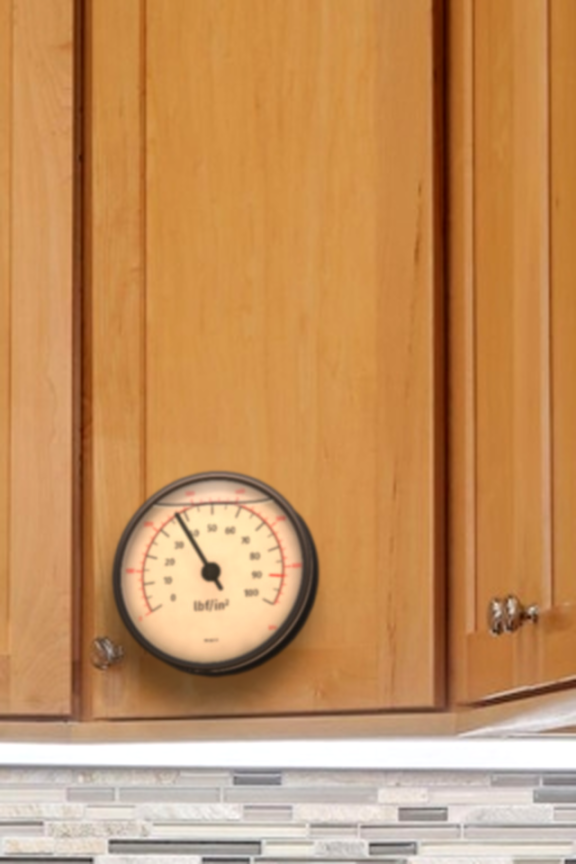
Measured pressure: 37.5,psi
